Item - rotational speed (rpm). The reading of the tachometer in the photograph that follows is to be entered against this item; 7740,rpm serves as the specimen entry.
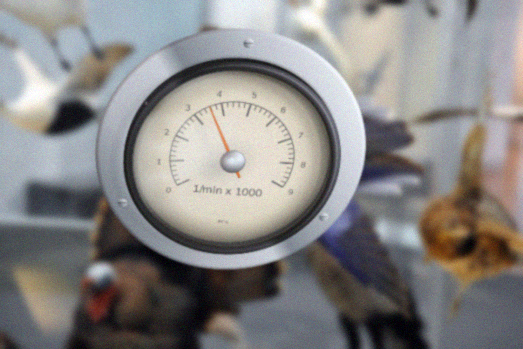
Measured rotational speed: 3600,rpm
